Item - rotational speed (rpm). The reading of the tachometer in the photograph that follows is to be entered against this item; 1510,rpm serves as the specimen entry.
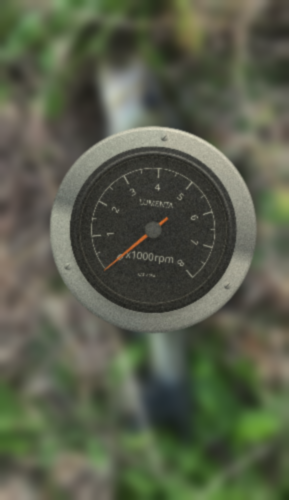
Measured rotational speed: 0,rpm
